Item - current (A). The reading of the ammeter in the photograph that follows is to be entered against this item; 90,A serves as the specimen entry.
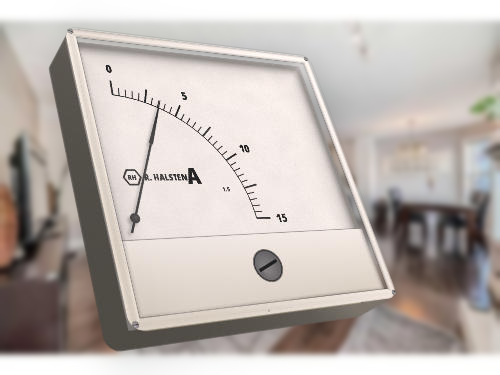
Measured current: 3.5,A
